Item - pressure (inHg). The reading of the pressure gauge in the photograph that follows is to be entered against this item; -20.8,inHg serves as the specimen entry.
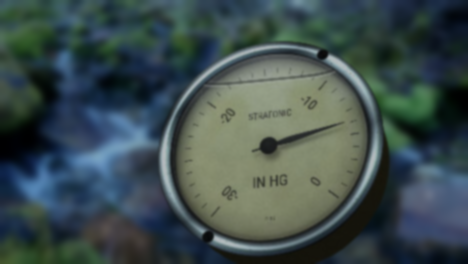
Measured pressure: -6,inHg
